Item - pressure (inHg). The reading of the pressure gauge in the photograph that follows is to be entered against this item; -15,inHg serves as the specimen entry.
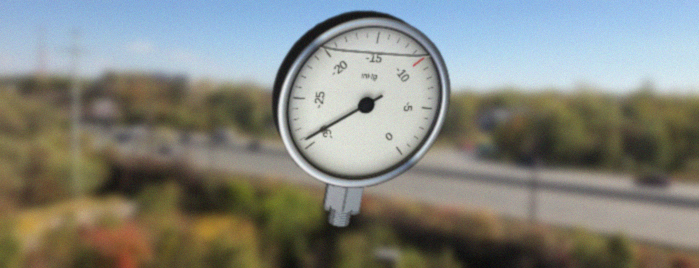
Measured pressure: -29,inHg
